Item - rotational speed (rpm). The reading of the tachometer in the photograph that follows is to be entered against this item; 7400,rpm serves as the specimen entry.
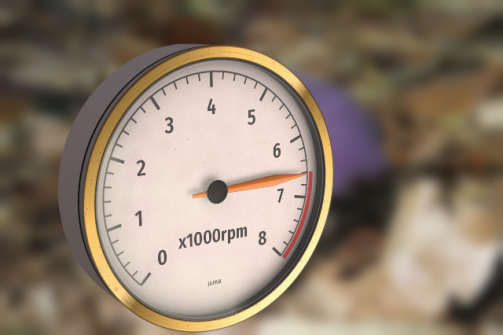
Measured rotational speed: 6600,rpm
